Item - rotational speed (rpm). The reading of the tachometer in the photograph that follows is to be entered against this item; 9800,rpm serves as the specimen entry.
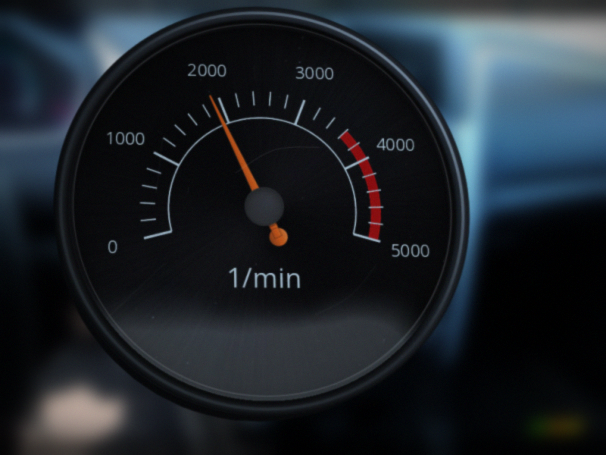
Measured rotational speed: 1900,rpm
